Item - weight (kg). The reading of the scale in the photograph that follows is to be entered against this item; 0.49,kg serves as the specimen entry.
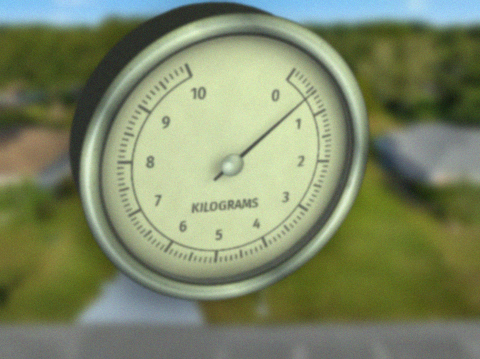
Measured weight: 0.5,kg
